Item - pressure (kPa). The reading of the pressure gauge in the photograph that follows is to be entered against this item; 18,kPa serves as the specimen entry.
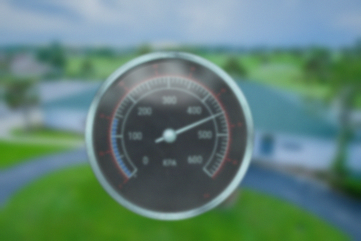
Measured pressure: 450,kPa
